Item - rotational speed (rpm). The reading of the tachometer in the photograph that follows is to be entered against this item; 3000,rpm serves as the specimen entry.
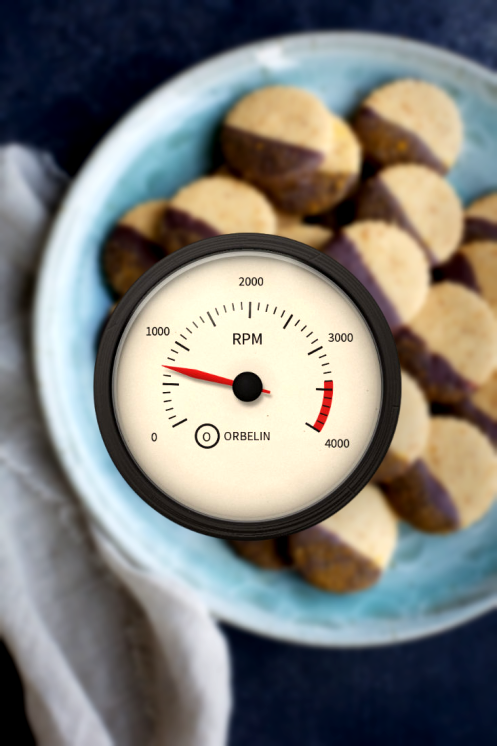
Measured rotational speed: 700,rpm
